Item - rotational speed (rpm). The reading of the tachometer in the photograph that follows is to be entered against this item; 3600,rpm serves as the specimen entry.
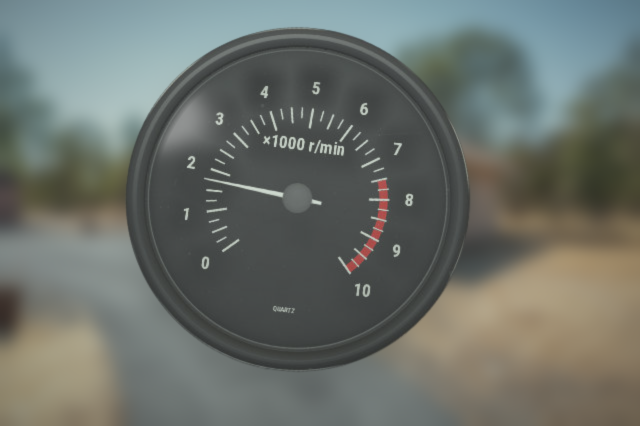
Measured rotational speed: 1750,rpm
